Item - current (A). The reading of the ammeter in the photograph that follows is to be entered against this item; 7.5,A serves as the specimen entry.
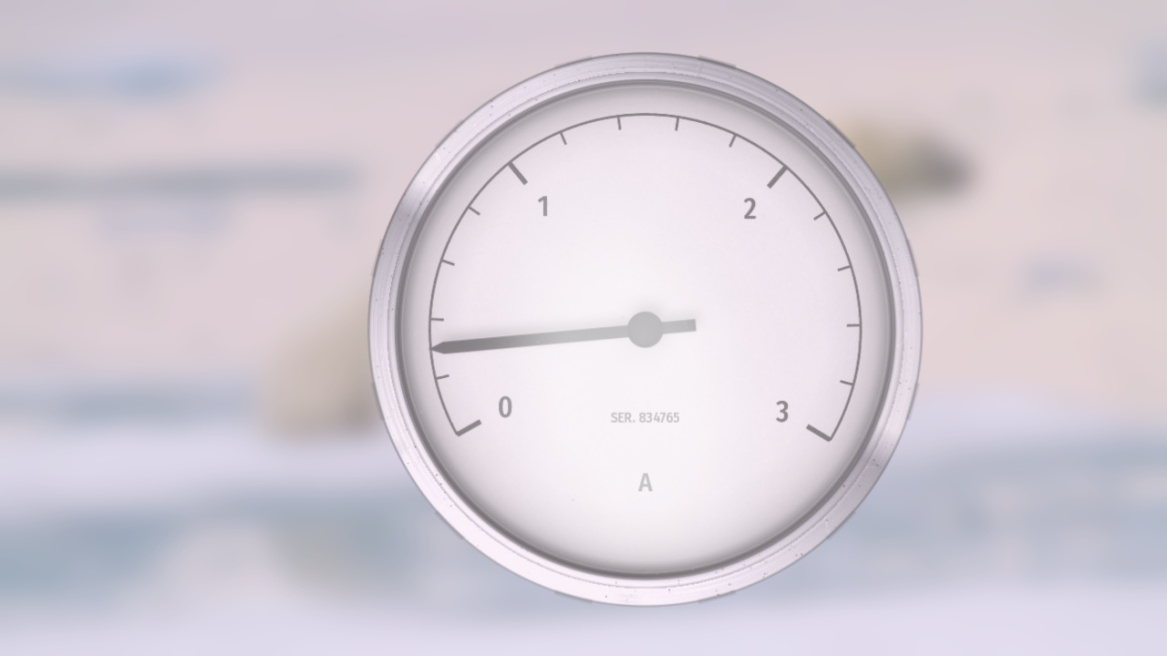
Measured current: 0.3,A
